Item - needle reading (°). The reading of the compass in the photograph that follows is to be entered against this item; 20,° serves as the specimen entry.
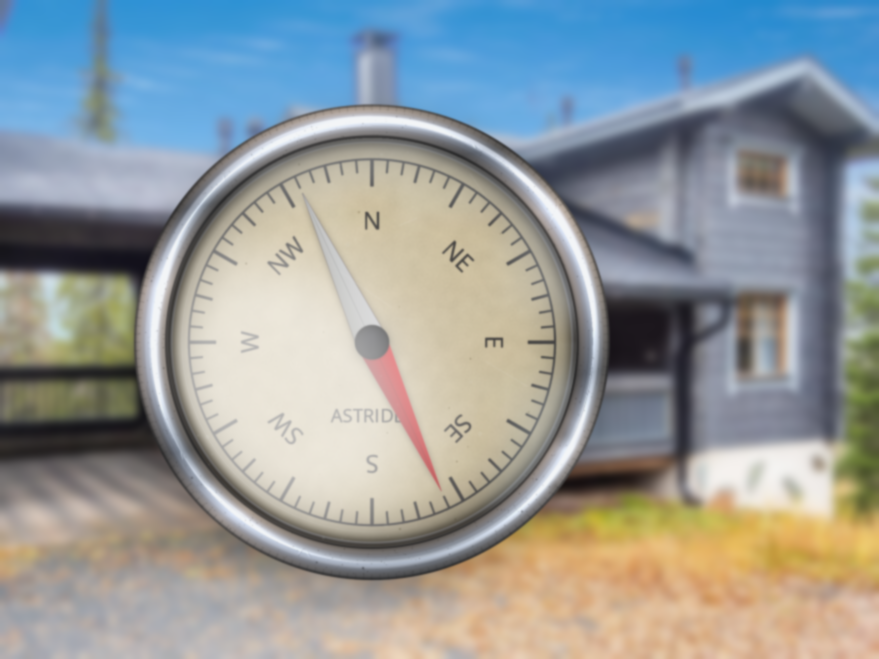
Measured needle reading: 155,°
